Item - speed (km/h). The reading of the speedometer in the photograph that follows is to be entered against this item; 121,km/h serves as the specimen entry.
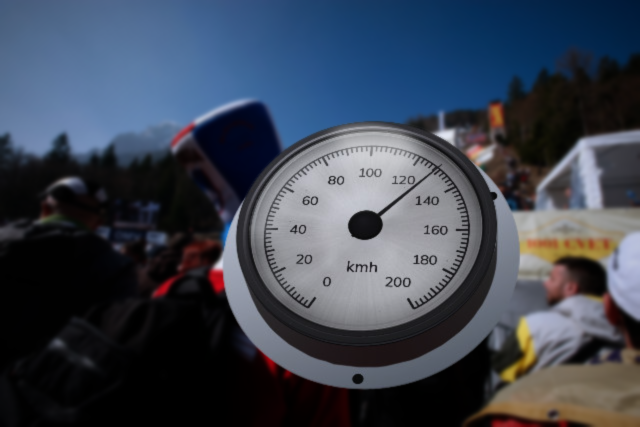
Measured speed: 130,km/h
